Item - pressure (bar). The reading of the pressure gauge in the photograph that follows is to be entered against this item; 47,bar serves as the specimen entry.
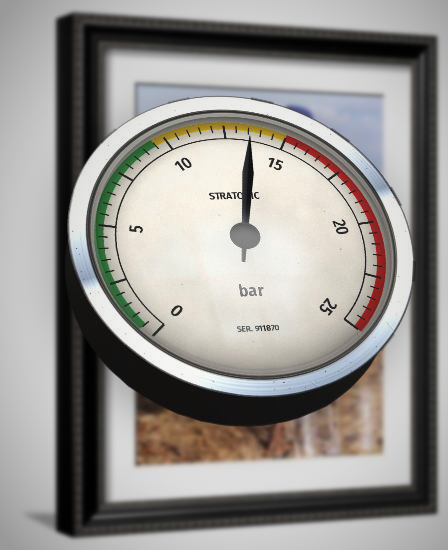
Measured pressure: 13.5,bar
